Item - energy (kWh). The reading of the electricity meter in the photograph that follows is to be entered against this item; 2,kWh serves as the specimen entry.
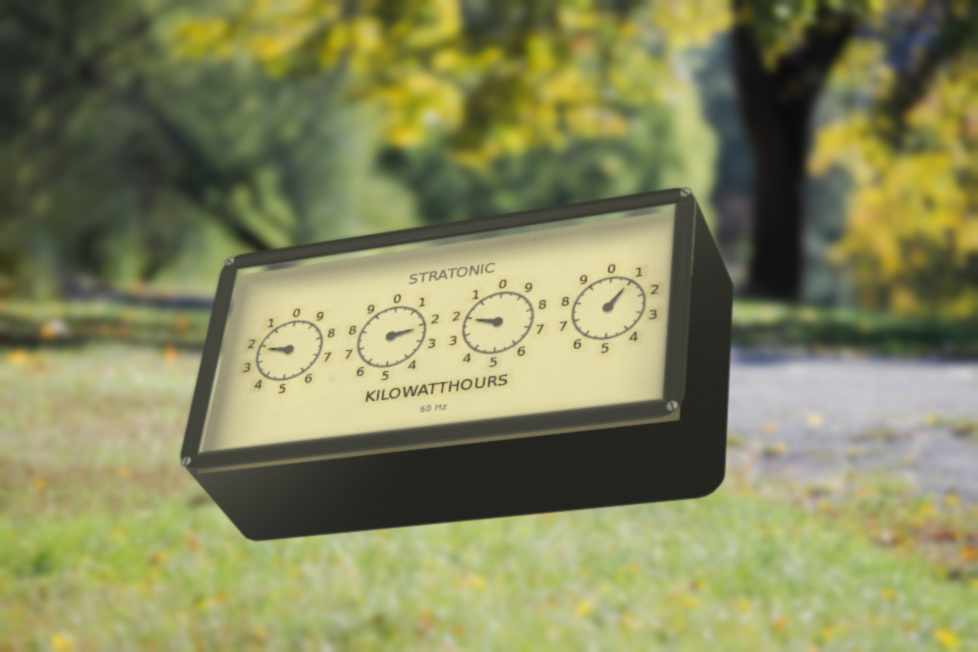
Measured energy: 2221,kWh
